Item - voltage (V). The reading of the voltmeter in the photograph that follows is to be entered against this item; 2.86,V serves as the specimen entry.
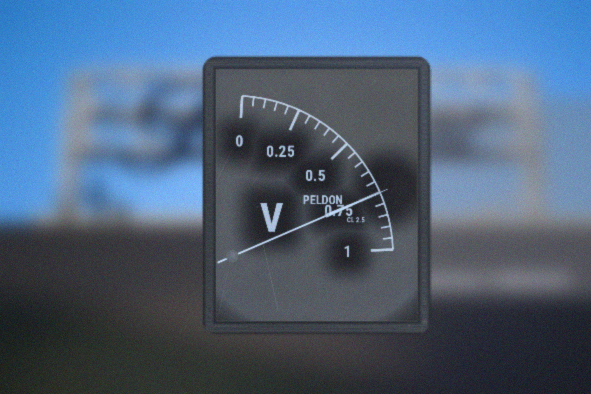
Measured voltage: 0.75,V
